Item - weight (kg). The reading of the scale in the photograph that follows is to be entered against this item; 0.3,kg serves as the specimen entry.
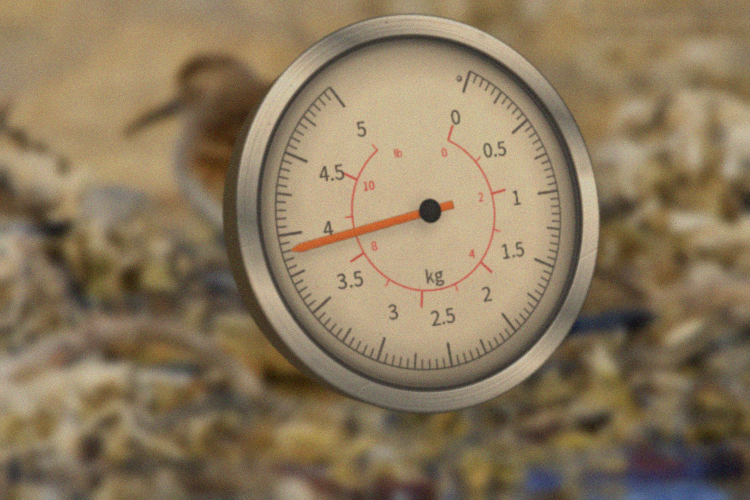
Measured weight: 3.9,kg
